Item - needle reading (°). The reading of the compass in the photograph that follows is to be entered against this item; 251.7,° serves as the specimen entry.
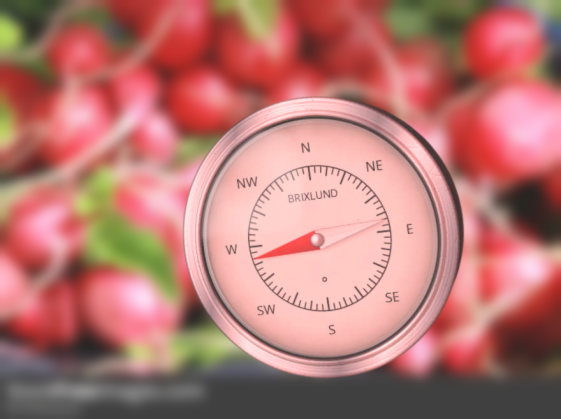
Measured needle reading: 260,°
